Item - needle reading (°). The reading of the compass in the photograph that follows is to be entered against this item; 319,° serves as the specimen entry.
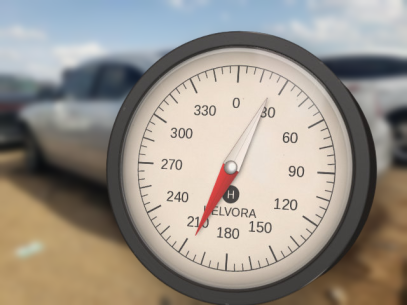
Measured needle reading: 205,°
